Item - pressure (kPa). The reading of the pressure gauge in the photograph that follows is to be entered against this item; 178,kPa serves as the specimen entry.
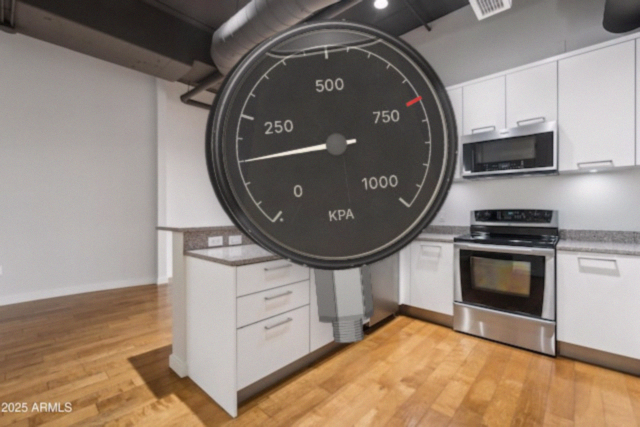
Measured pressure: 150,kPa
